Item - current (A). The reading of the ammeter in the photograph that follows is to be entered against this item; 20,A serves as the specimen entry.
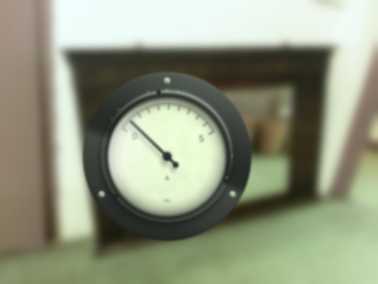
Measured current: 0.5,A
